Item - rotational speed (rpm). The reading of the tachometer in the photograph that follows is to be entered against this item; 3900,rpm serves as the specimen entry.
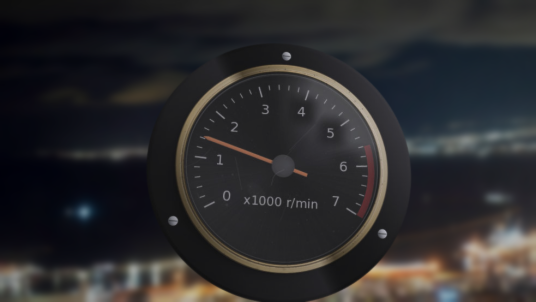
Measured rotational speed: 1400,rpm
